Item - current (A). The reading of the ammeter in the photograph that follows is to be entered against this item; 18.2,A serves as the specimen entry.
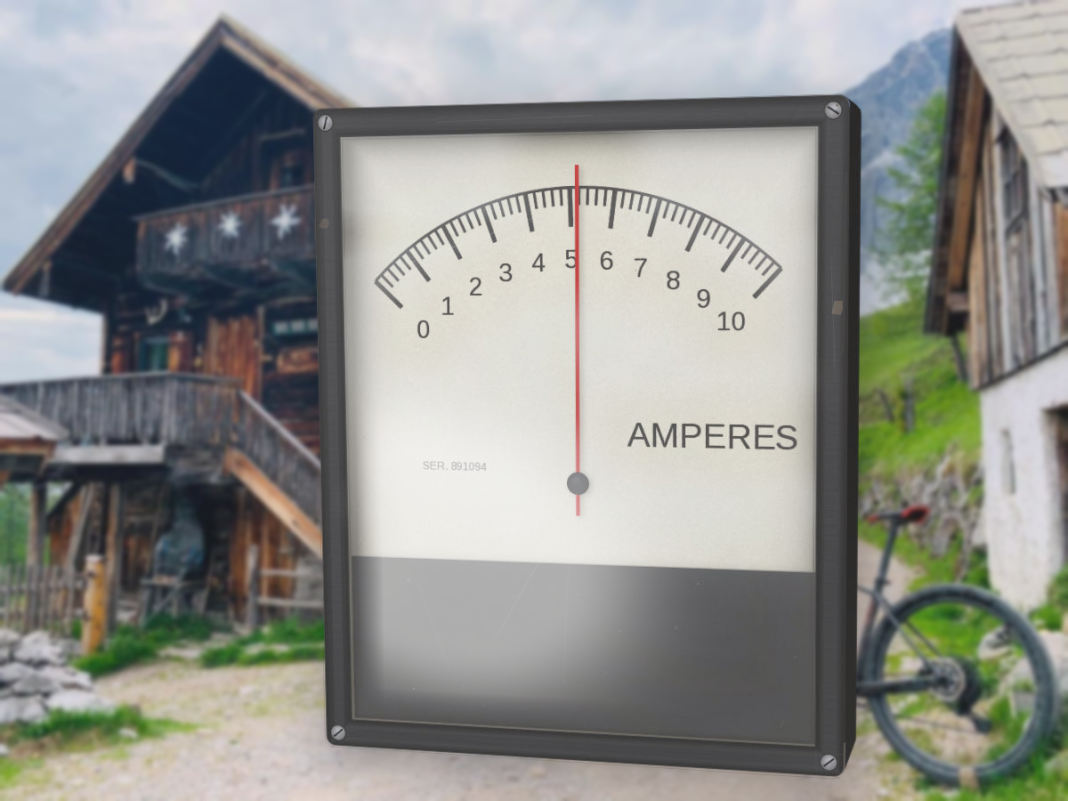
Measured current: 5.2,A
